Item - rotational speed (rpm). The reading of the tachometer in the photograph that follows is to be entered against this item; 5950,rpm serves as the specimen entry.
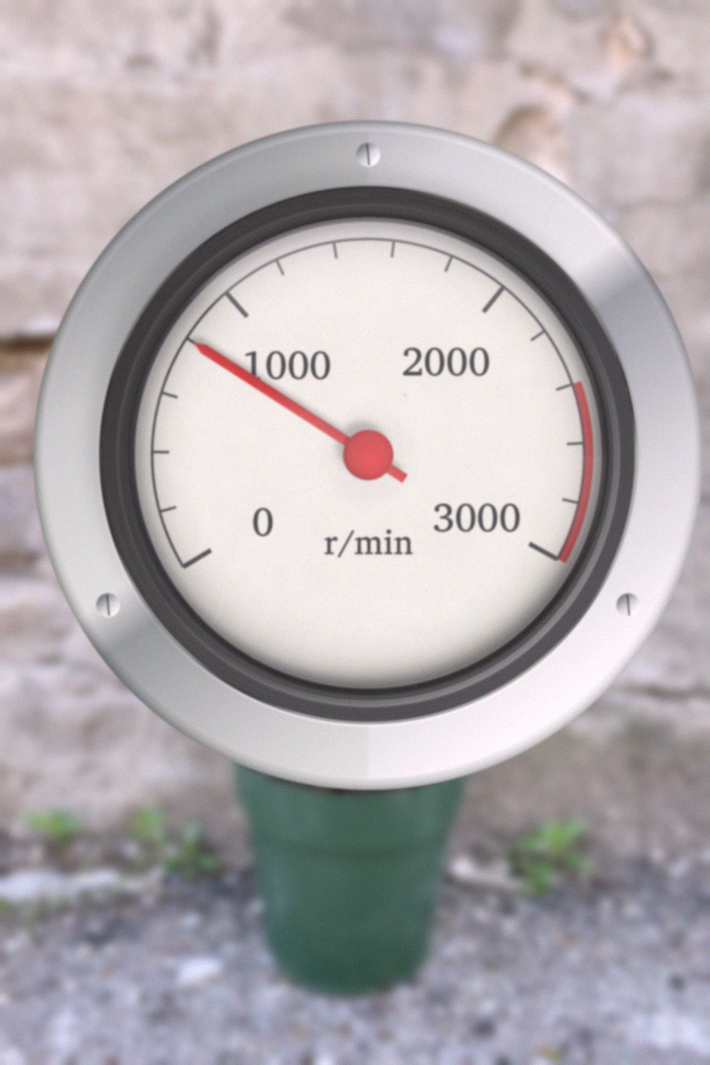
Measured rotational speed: 800,rpm
